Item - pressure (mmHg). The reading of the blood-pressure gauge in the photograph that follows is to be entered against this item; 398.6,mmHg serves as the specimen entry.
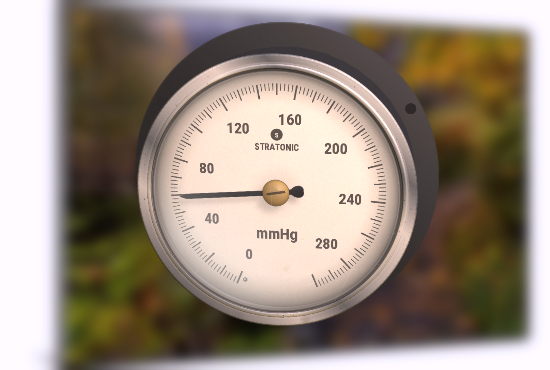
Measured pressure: 60,mmHg
